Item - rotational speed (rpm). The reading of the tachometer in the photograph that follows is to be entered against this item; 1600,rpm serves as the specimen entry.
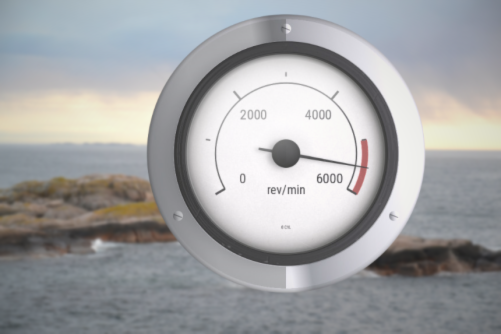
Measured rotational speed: 5500,rpm
